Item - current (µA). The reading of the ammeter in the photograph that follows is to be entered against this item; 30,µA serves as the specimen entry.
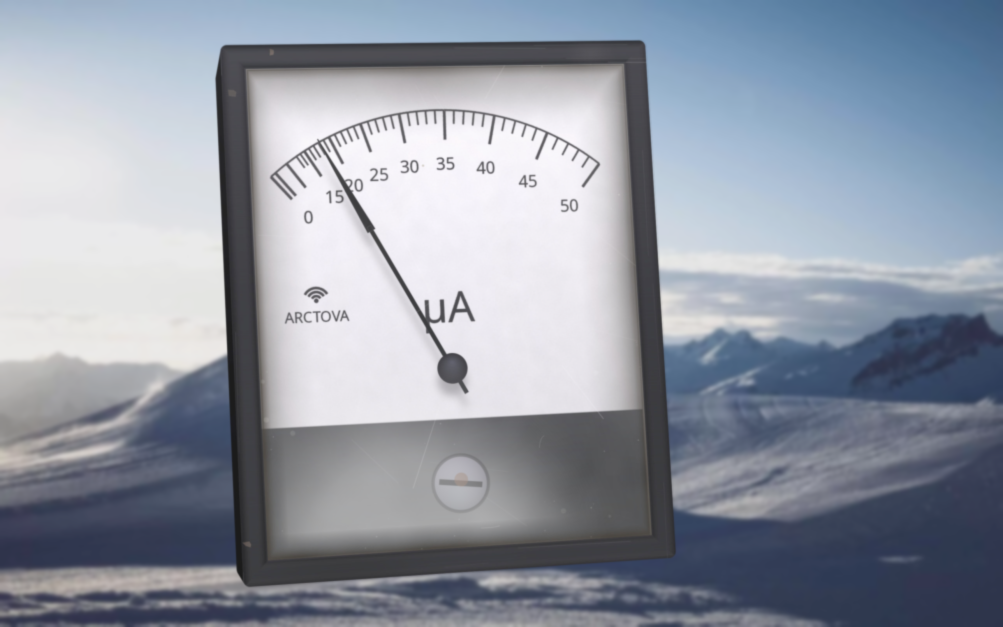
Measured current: 18,µA
